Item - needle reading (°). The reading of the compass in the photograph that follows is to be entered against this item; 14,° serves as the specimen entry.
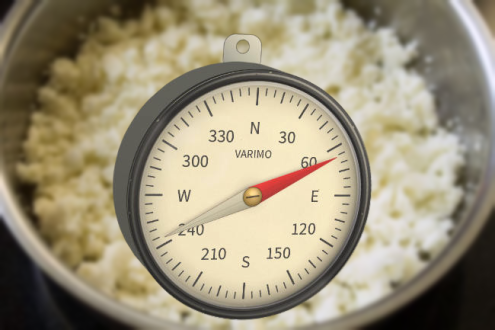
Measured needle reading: 65,°
